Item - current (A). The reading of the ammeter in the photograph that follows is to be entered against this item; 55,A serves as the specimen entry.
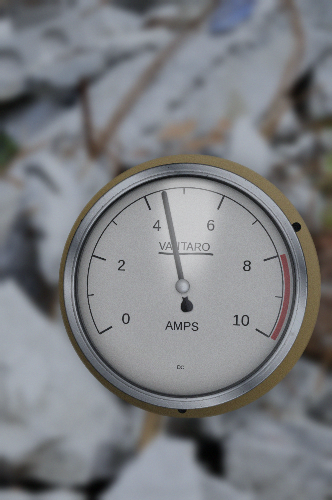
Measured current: 4.5,A
